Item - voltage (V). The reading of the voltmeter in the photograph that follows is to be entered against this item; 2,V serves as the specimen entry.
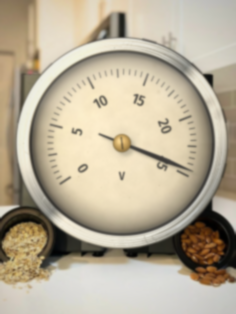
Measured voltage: 24.5,V
